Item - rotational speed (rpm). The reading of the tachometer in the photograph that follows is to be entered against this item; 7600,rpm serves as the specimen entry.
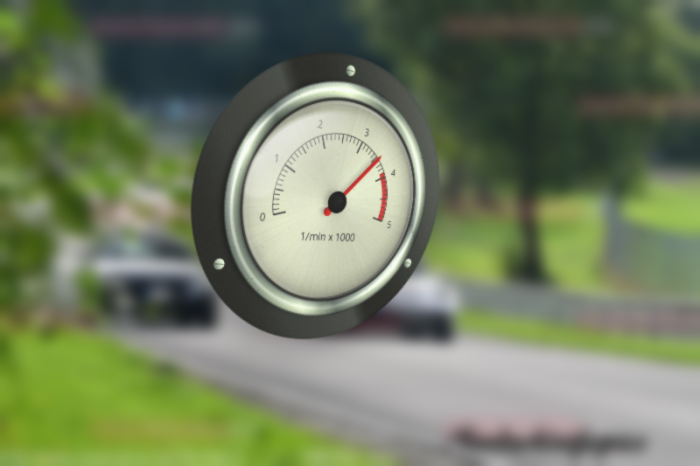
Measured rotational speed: 3500,rpm
